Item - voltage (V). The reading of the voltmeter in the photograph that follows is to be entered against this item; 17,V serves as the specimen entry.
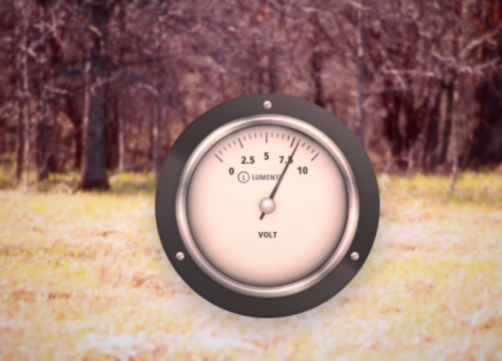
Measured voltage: 8,V
